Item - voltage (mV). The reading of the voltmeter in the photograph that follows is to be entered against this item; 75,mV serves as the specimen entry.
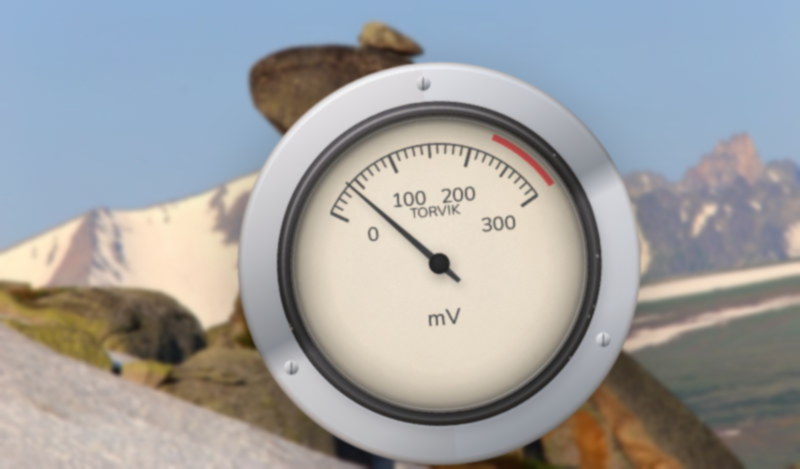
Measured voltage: 40,mV
